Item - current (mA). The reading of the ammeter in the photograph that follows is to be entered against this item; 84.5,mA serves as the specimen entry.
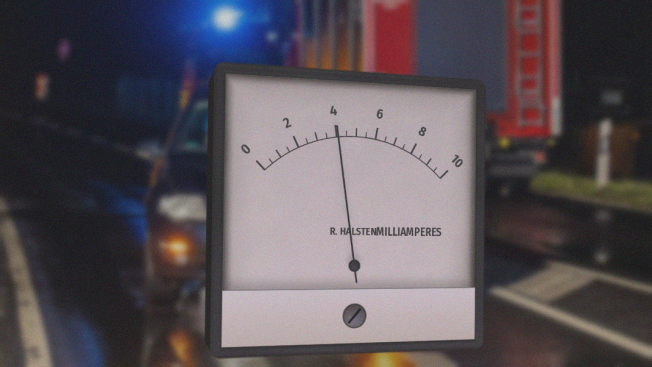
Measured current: 4,mA
